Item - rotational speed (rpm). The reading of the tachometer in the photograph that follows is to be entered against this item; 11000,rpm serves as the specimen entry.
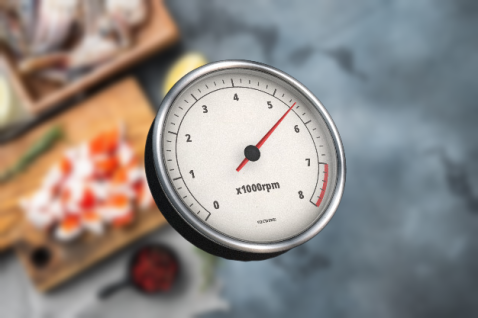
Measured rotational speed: 5500,rpm
